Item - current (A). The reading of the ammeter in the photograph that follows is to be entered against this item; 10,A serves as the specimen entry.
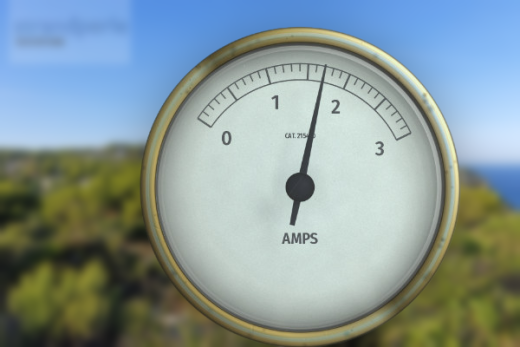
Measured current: 1.7,A
